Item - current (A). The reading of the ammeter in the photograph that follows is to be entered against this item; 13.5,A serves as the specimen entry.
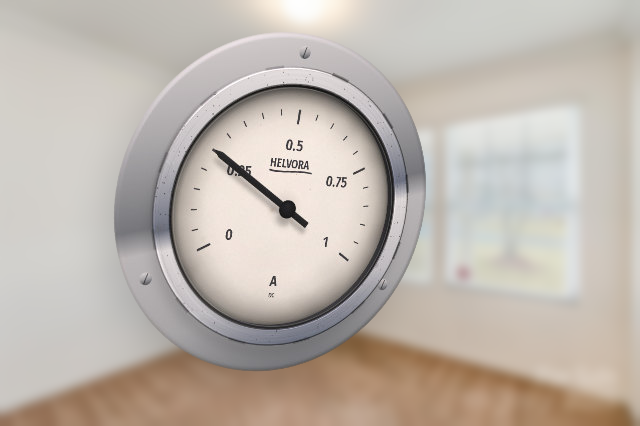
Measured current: 0.25,A
